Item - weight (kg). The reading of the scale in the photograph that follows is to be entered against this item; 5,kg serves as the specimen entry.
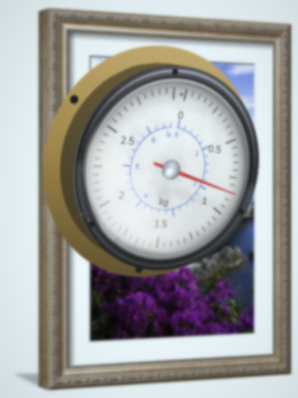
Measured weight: 0.85,kg
